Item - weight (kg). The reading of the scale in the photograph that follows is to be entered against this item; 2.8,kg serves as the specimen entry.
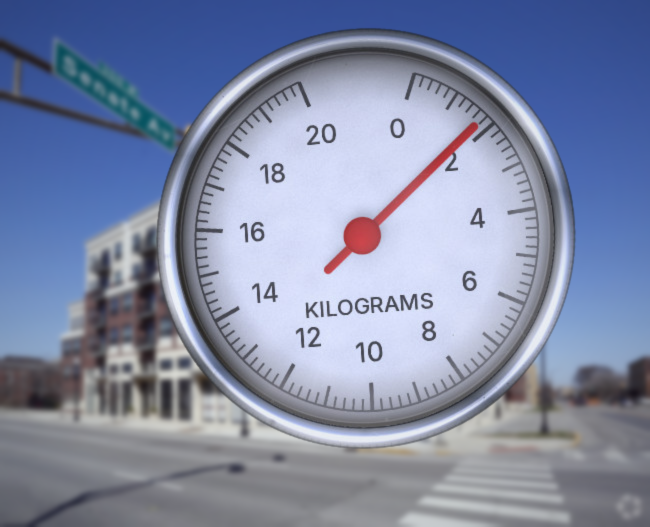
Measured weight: 1.8,kg
